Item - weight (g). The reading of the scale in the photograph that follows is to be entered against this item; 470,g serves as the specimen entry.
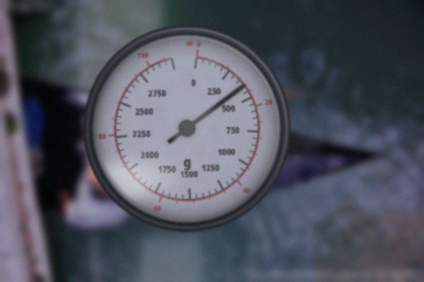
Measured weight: 400,g
